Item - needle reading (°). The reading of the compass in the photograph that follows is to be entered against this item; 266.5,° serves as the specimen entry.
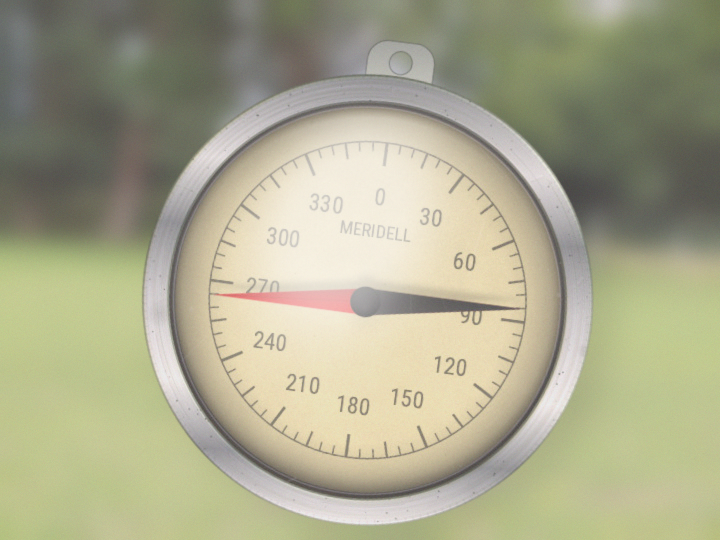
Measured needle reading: 265,°
